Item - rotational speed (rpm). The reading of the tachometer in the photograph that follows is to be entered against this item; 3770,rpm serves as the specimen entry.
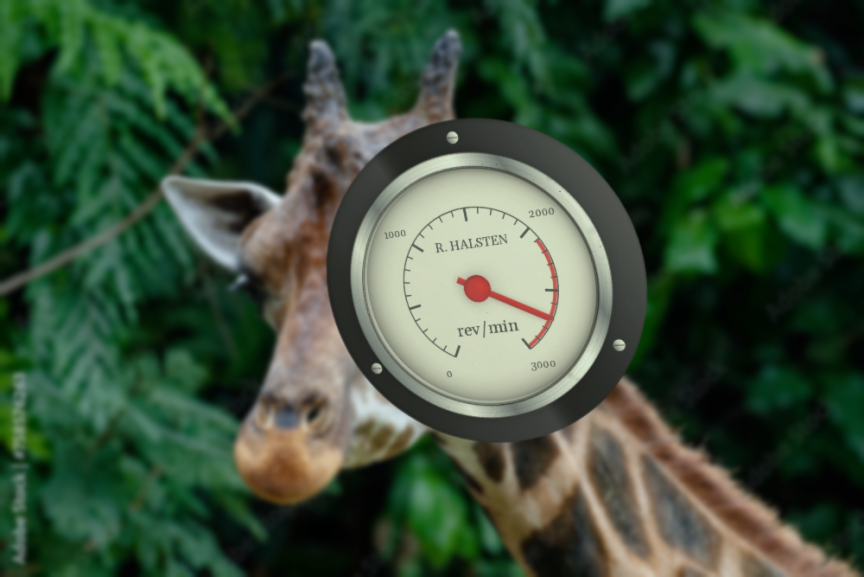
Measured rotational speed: 2700,rpm
